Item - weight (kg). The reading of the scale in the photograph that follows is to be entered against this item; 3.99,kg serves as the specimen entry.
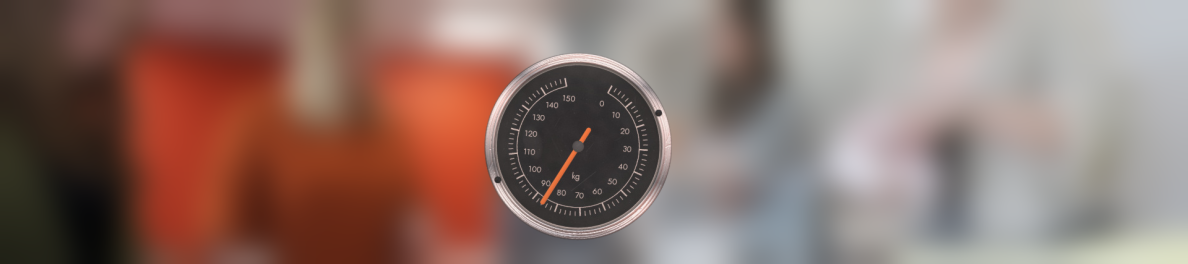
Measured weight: 86,kg
